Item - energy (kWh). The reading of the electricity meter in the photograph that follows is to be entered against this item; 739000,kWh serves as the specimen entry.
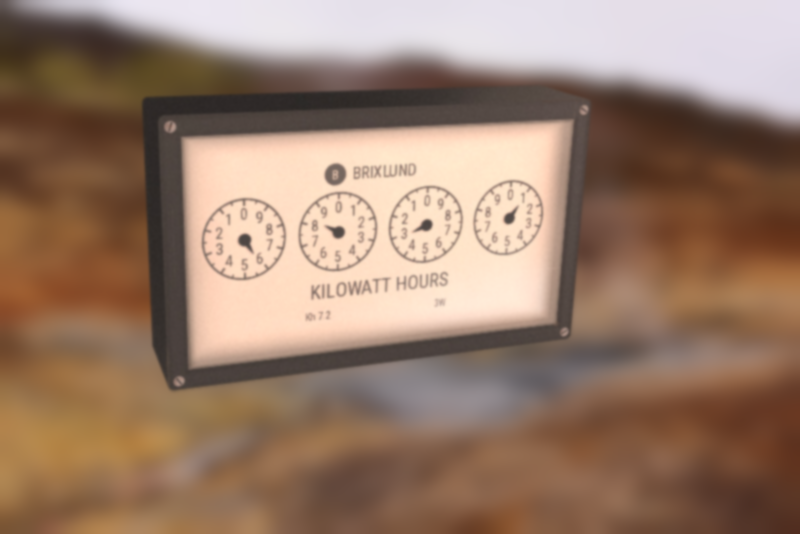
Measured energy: 5831,kWh
